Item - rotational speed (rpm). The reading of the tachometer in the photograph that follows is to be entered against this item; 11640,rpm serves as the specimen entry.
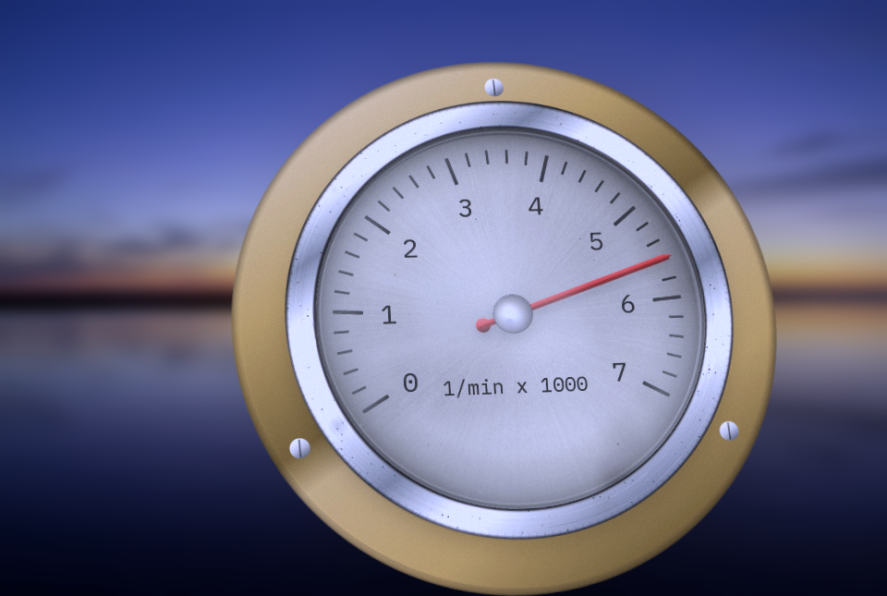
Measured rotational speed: 5600,rpm
